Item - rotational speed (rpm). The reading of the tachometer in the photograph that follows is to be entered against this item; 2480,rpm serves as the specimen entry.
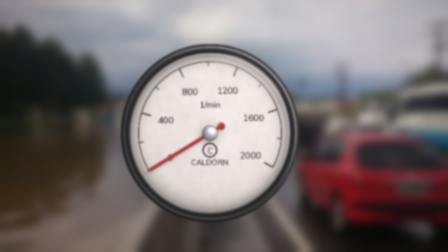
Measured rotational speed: 0,rpm
